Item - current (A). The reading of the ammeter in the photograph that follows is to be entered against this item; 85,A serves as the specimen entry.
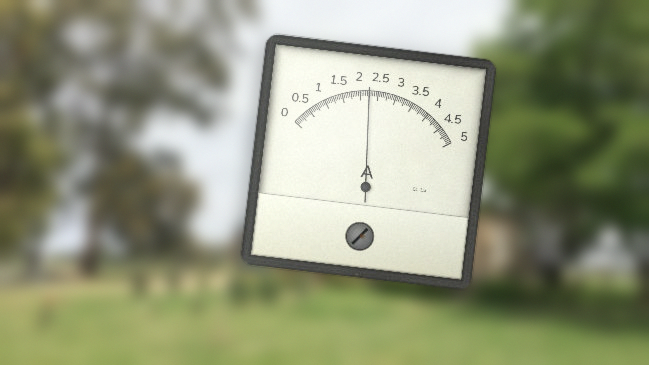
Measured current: 2.25,A
